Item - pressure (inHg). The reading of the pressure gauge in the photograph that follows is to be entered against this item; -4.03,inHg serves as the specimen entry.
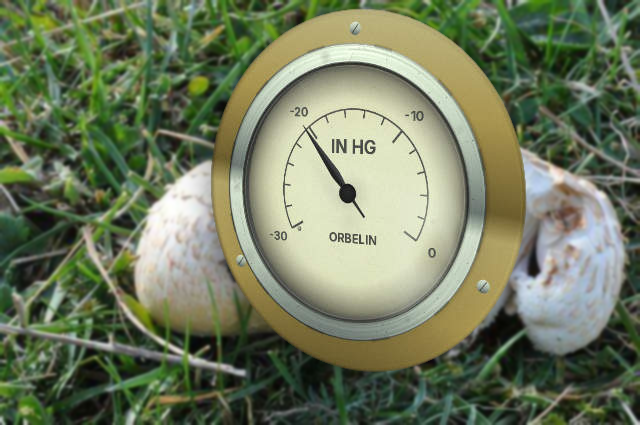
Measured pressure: -20,inHg
